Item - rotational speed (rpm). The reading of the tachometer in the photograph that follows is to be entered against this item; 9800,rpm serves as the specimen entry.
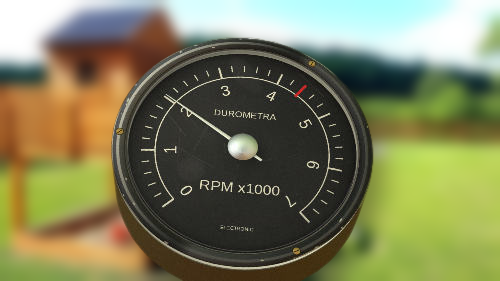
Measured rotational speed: 2000,rpm
